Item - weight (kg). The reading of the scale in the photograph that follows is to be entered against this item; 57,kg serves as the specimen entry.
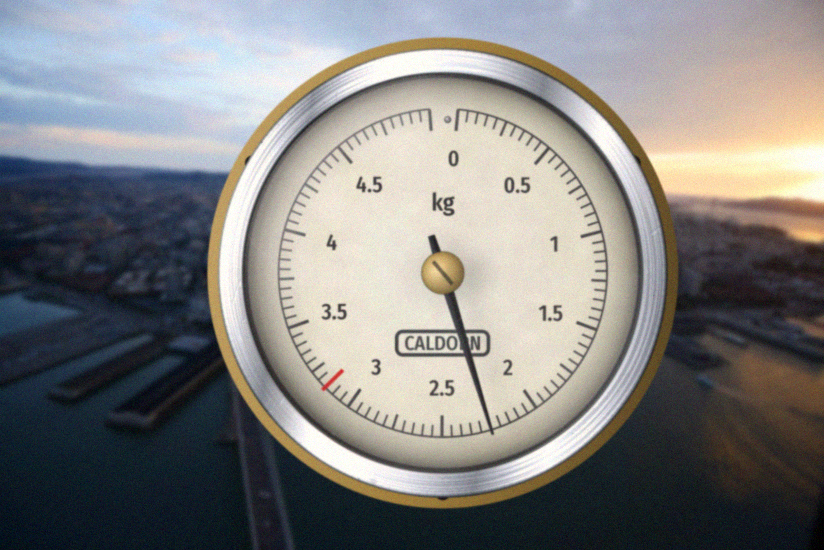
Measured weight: 2.25,kg
